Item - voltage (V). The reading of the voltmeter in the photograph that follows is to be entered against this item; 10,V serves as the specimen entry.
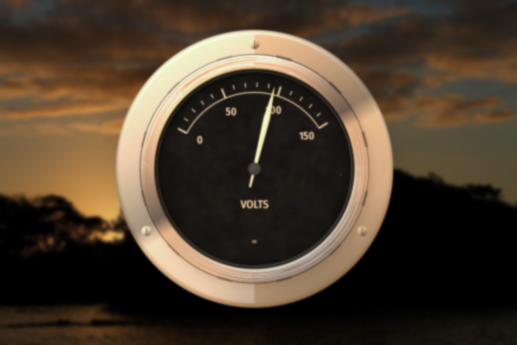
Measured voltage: 95,V
